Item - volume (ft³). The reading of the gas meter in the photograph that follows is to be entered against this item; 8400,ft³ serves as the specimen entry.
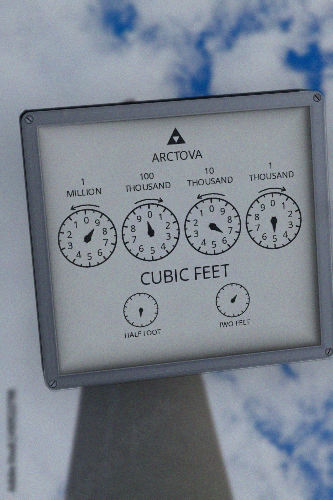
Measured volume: 896500,ft³
